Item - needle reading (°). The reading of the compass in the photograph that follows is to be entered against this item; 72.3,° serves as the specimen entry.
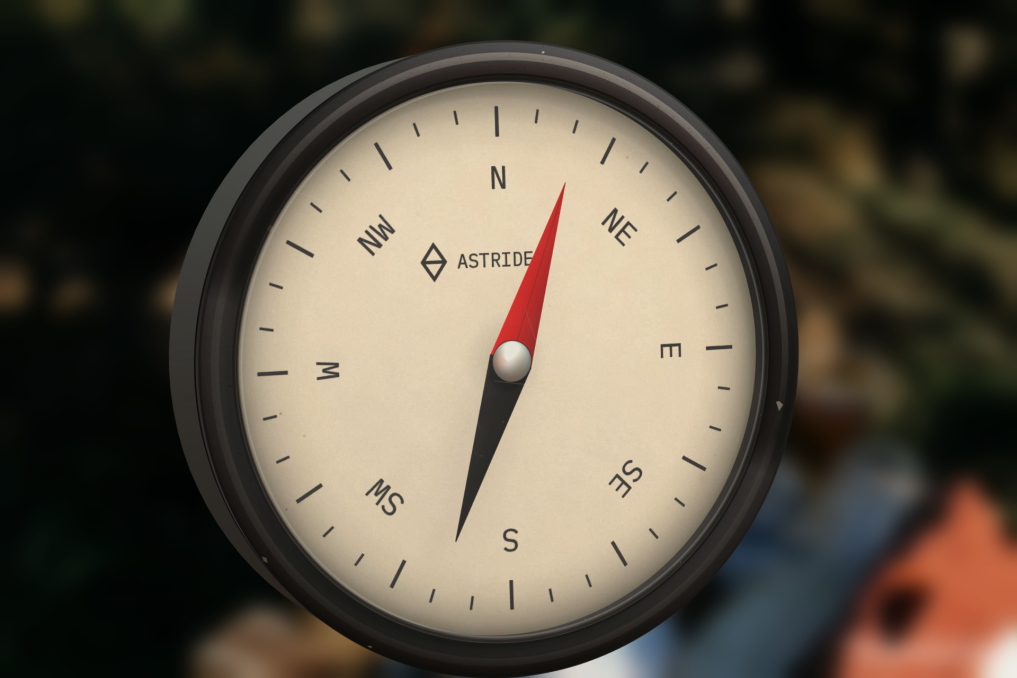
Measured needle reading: 20,°
